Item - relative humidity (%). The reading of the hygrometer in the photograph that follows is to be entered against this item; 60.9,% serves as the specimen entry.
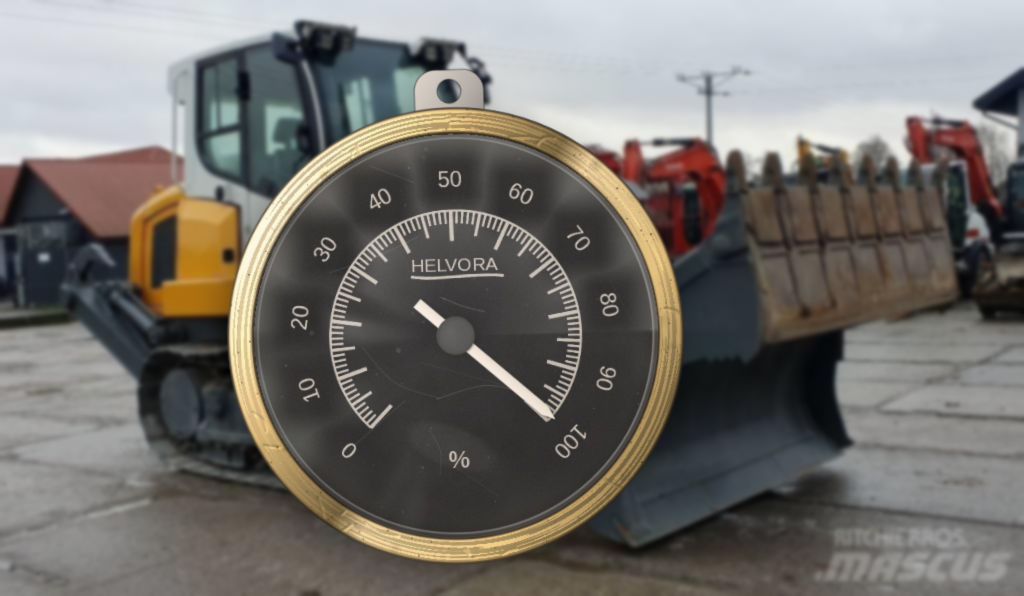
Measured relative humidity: 99,%
